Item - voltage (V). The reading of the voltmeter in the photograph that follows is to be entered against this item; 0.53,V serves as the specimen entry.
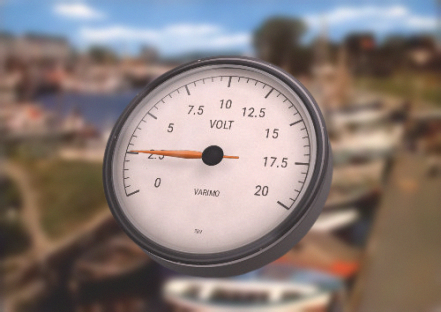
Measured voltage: 2.5,V
